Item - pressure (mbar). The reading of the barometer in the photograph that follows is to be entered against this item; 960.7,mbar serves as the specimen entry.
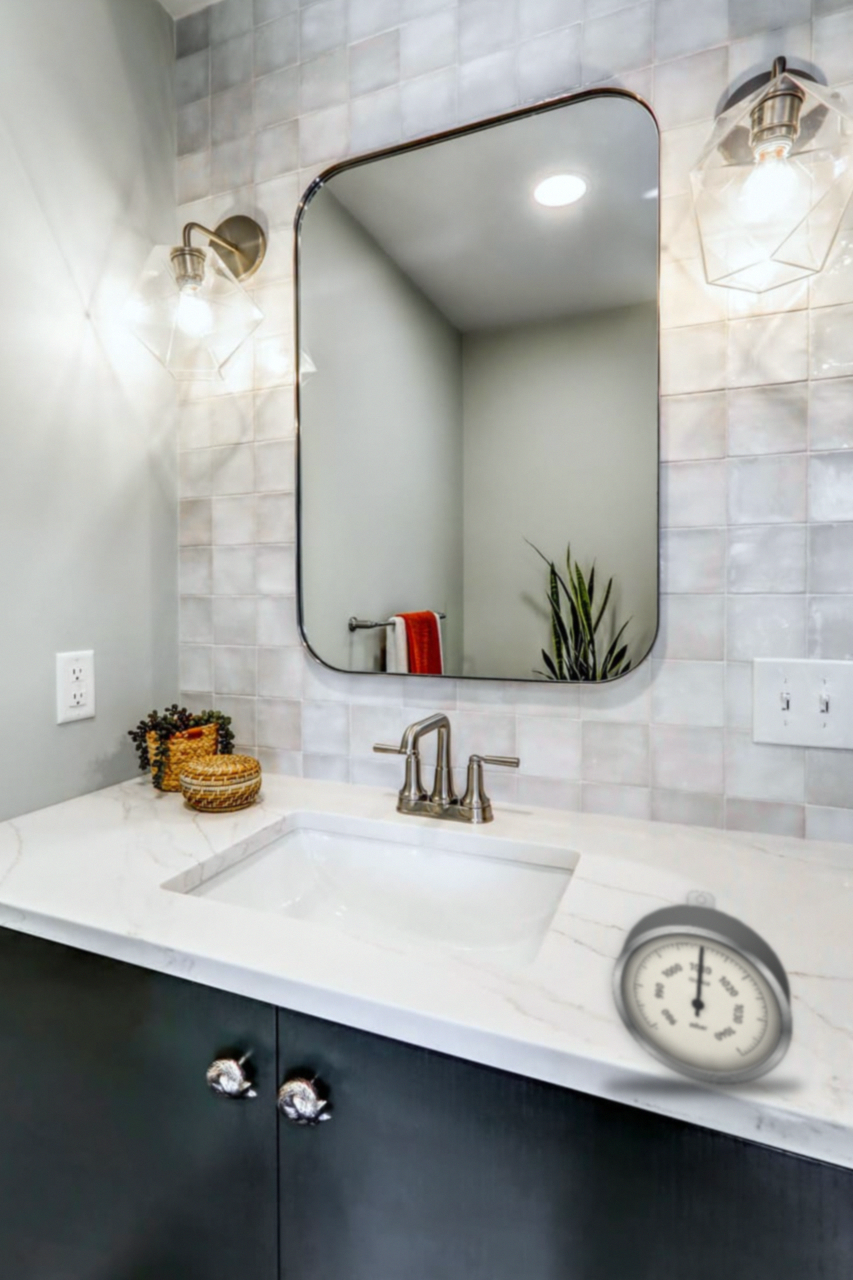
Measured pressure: 1010,mbar
